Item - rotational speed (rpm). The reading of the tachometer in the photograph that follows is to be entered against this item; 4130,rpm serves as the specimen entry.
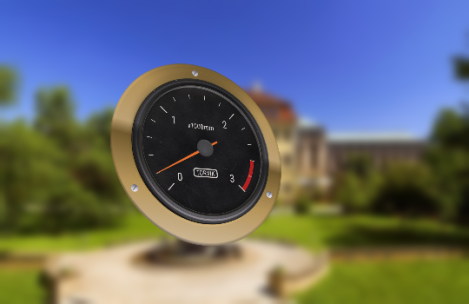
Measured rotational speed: 200,rpm
